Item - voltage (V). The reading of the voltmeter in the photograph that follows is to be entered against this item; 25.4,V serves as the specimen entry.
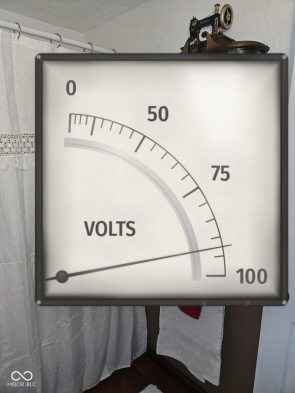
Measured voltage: 92.5,V
